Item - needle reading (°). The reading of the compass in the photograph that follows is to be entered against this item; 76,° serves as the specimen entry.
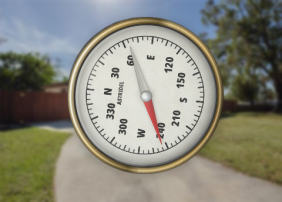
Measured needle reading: 245,°
